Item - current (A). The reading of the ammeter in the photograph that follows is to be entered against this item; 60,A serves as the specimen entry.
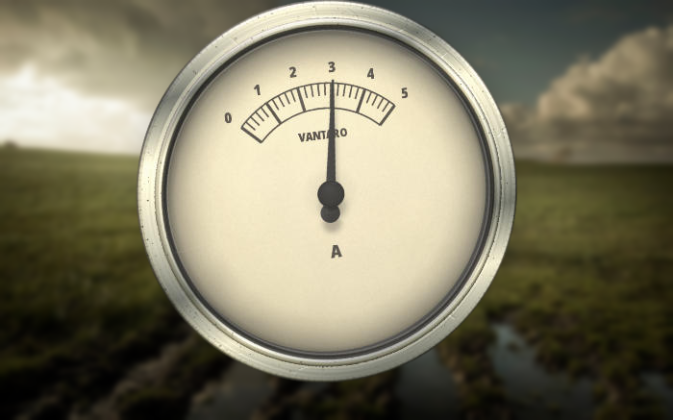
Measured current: 3,A
